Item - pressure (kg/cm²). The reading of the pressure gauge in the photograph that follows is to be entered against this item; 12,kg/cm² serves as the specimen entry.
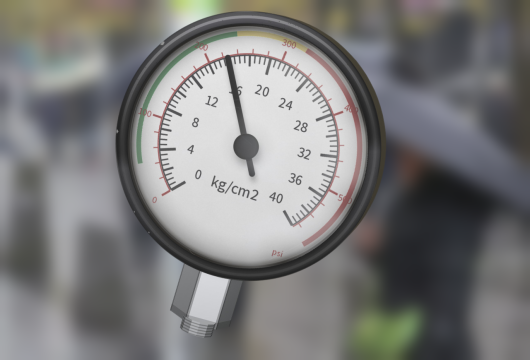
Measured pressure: 16,kg/cm²
